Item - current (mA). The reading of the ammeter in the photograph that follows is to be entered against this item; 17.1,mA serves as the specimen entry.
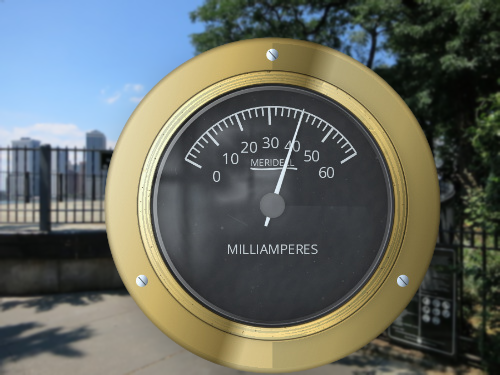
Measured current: 40,mA
